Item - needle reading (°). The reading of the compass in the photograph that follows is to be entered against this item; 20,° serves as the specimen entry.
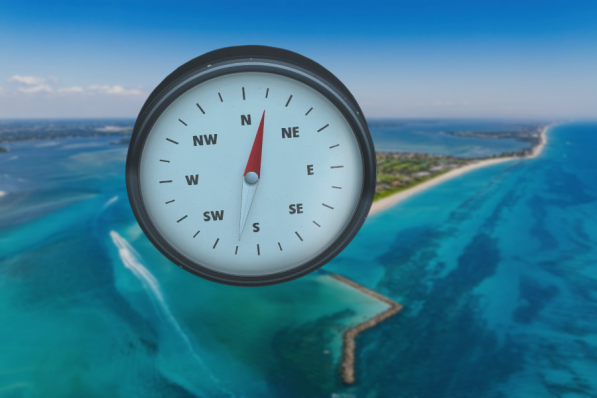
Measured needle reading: 15,°
